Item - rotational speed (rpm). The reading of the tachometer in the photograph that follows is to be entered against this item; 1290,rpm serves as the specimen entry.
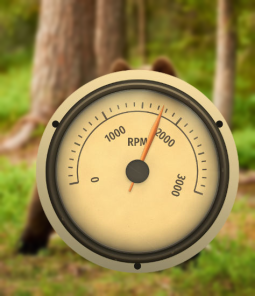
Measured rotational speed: 1750,rpm
